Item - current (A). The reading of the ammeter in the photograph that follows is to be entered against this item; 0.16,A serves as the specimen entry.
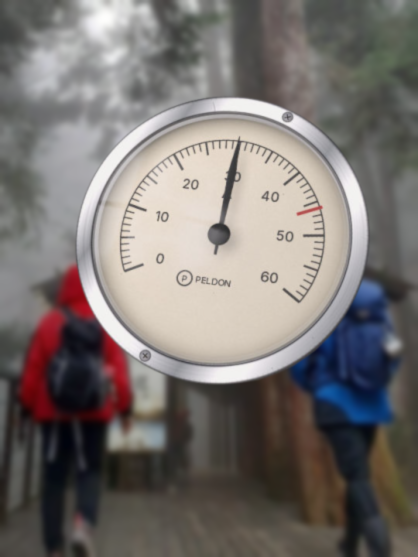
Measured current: 30,A
